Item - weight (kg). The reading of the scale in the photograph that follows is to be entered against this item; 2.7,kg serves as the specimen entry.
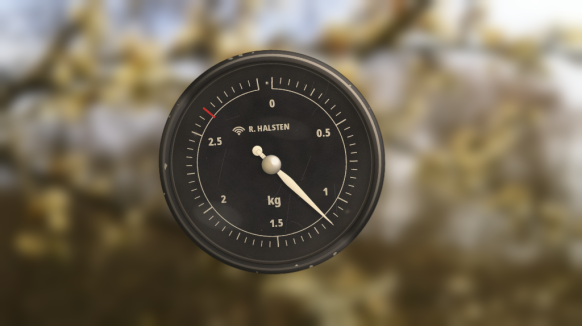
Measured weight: 1.15,kg
